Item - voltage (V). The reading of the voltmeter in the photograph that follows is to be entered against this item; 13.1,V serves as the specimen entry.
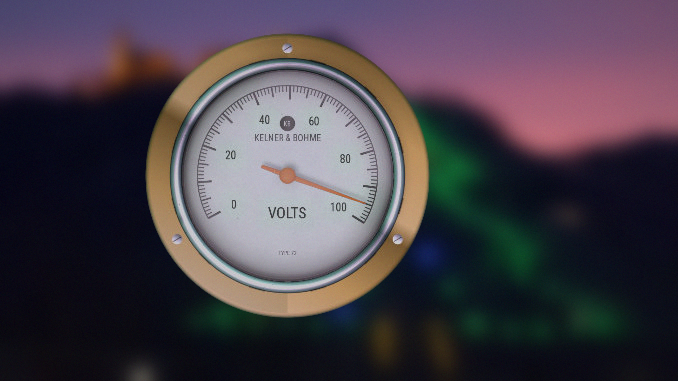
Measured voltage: 95,V
